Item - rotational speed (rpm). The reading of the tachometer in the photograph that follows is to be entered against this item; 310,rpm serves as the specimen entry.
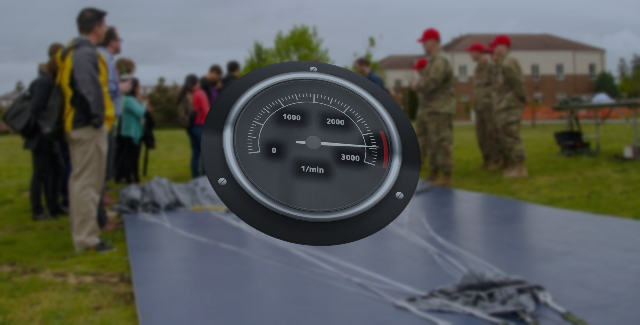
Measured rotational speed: 2750,rpm
